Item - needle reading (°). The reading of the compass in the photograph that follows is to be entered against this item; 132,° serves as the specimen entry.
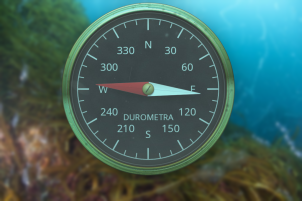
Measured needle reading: 275,°
